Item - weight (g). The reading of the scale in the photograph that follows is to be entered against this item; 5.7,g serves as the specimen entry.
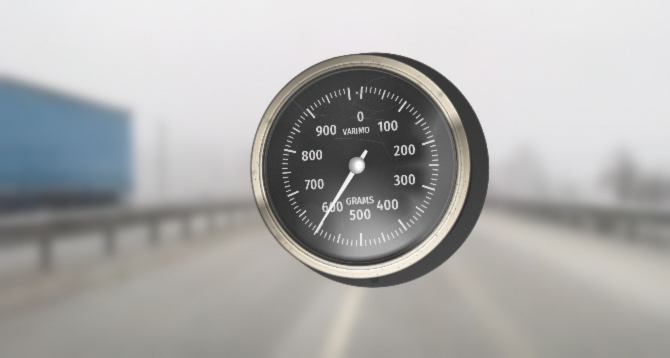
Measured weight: 600,g
